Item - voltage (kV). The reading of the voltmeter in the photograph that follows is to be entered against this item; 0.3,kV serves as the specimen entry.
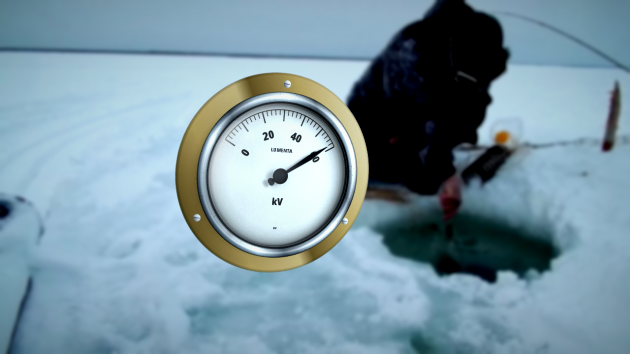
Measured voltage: 58,kV
